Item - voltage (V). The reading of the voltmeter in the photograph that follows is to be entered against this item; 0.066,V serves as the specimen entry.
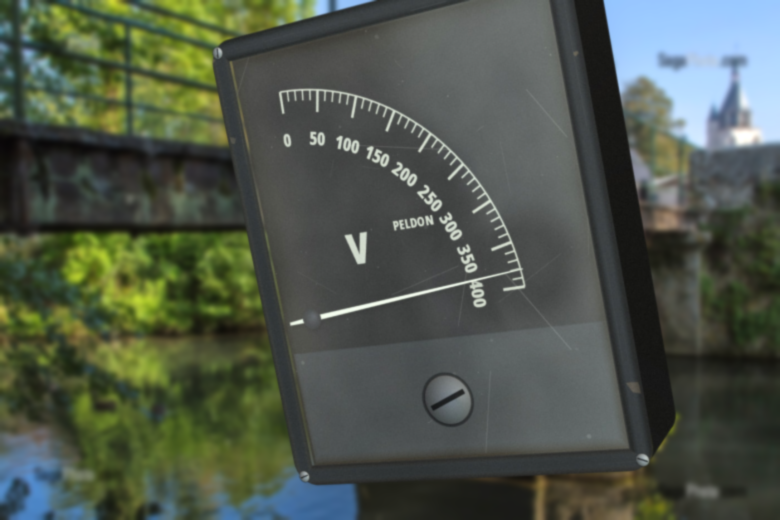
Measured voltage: 380,V
